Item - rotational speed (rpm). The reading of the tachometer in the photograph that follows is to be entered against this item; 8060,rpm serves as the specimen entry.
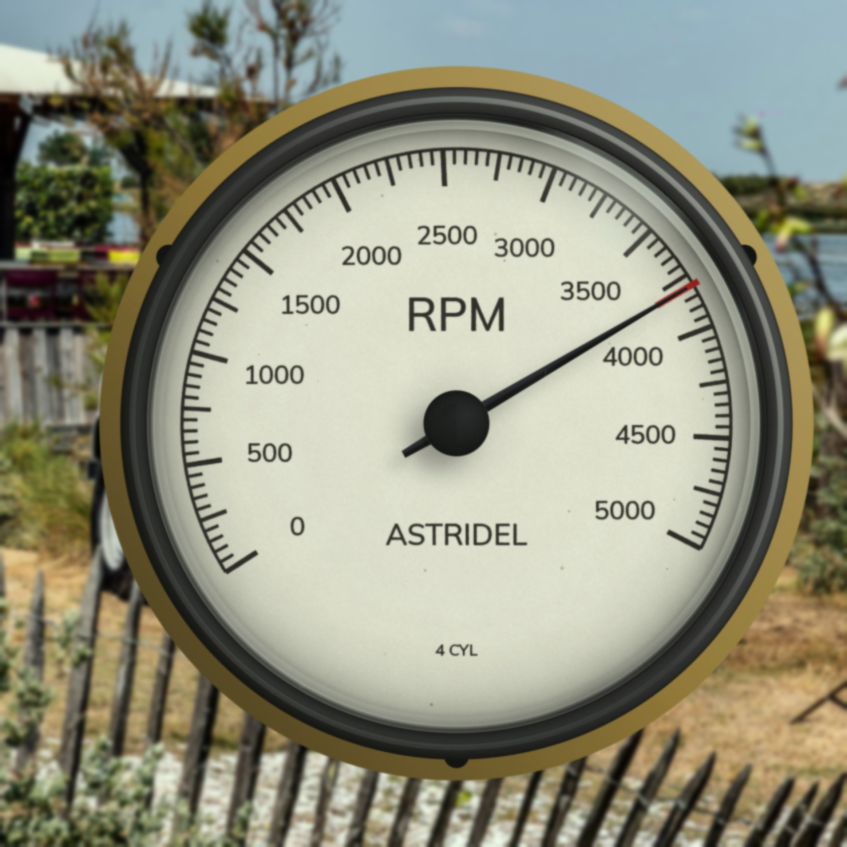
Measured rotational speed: 3800,rpm
